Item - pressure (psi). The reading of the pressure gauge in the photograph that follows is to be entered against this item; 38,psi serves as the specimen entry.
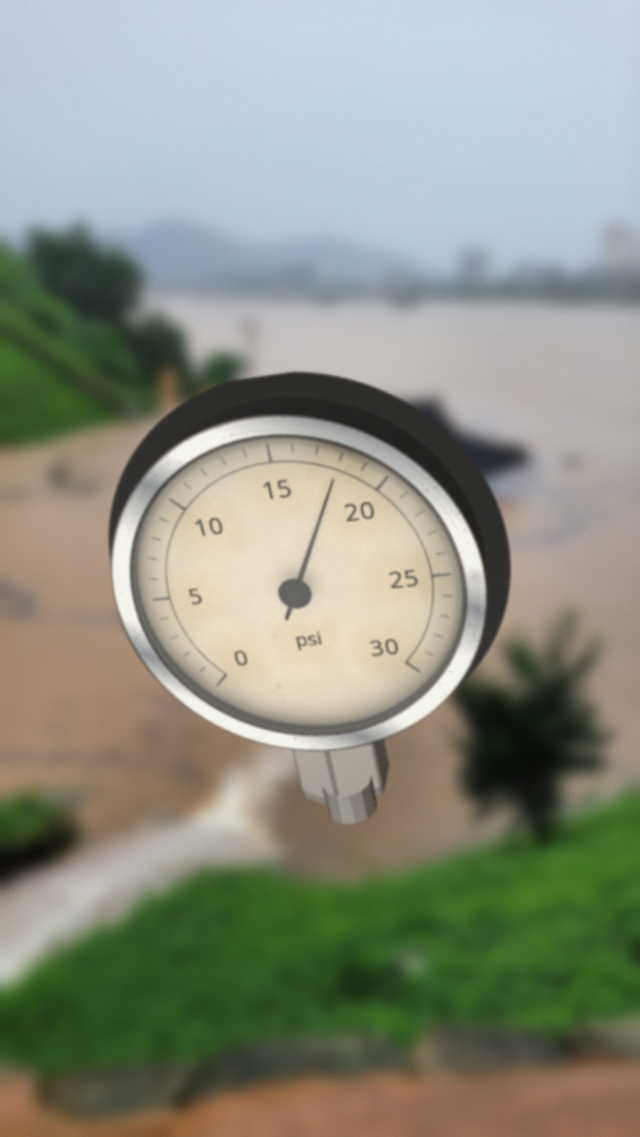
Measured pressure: 18,psi
